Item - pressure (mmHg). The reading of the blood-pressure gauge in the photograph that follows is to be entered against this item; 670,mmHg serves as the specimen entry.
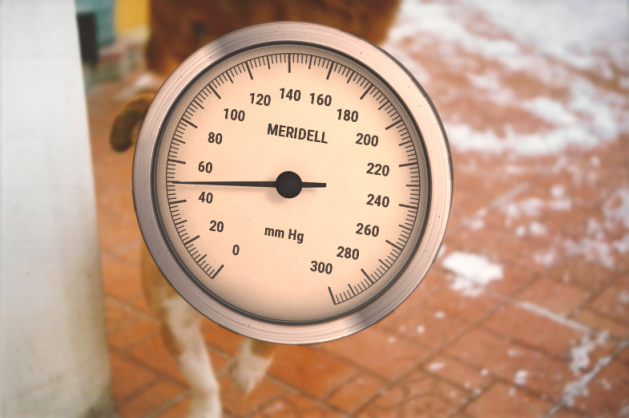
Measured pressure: 50,mmHg
